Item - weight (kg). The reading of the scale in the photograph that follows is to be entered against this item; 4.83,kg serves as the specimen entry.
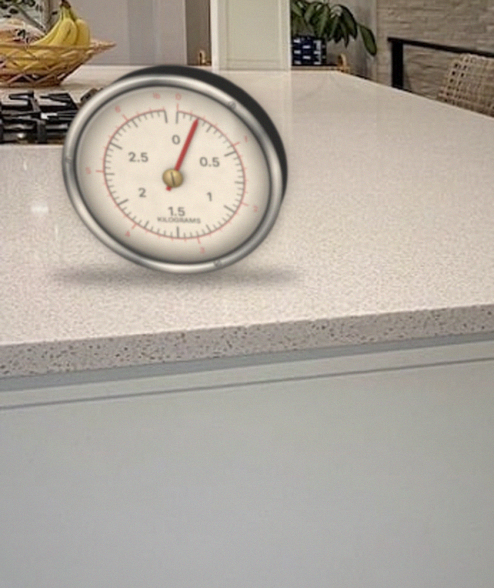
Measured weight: 0.15,kg
